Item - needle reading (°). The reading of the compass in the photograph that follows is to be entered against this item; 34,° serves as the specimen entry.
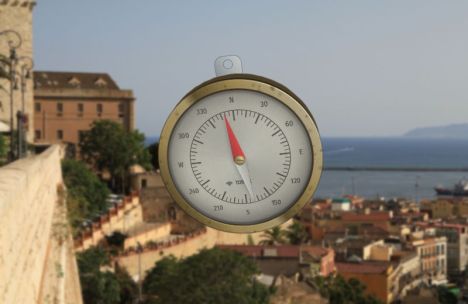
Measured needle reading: 350,°
